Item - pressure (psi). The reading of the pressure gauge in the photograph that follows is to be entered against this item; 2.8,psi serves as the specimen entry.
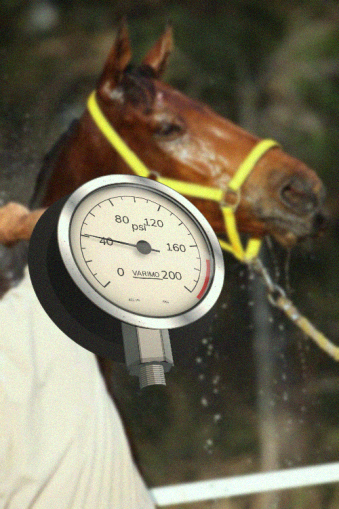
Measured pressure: 40,psi
